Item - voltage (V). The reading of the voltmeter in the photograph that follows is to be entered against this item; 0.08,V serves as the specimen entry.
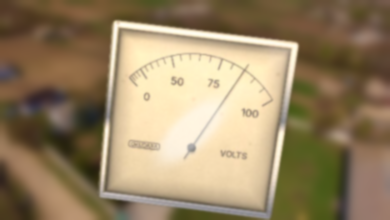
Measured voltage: 85,V
